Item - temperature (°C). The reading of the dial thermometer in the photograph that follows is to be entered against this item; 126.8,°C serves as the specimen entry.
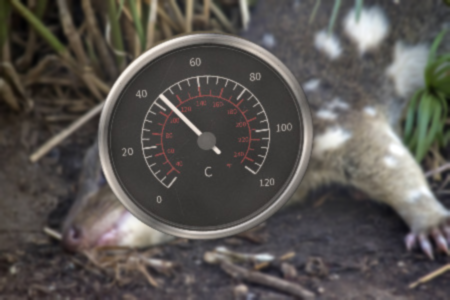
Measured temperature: 44,°C
